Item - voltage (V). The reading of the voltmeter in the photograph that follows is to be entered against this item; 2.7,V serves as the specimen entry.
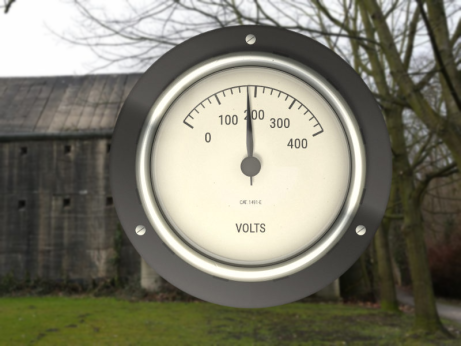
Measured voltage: 180,V
